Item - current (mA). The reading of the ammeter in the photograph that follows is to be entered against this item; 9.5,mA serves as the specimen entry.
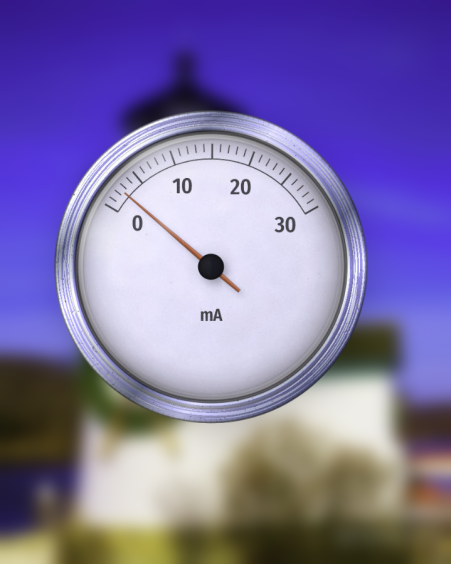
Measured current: 2.5,mA
